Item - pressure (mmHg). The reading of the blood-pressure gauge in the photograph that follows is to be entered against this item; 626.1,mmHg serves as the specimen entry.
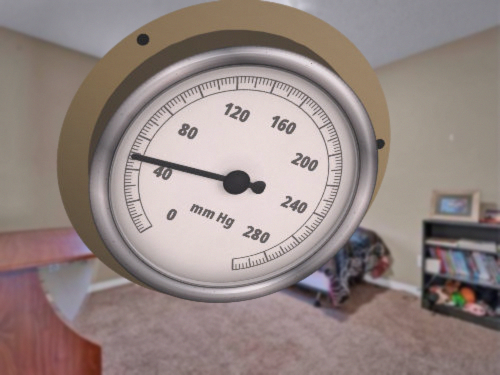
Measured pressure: 50,mmHg
